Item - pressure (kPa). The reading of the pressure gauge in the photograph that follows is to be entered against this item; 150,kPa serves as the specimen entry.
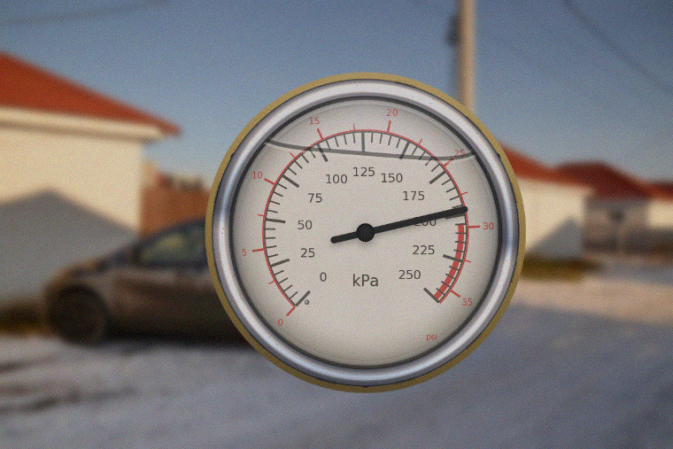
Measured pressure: 197.5,kPa
